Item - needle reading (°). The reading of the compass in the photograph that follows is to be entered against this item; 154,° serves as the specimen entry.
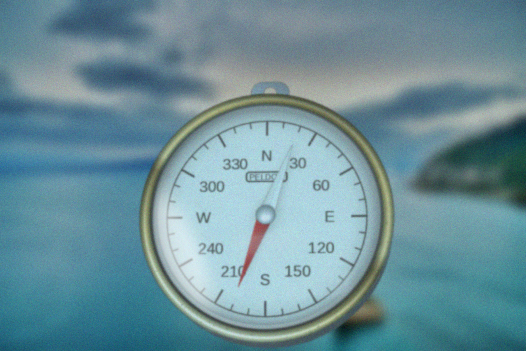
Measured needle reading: 200,°
